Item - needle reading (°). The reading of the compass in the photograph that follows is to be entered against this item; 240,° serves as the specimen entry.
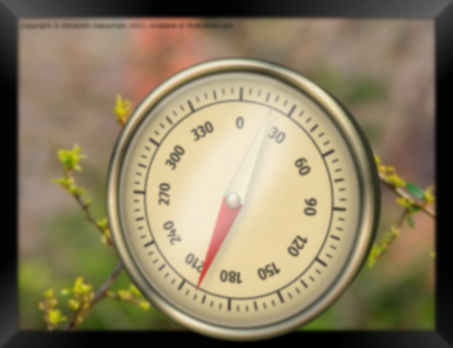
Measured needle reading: 200,°
